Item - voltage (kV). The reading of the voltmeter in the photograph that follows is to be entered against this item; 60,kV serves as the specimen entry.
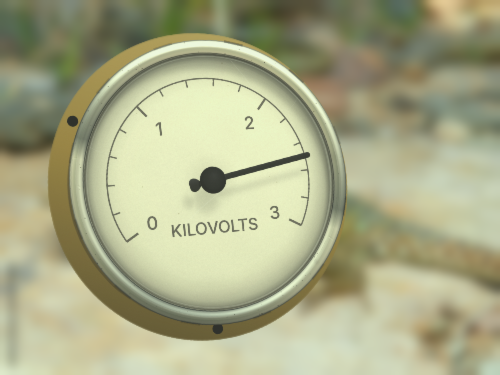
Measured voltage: 2.5,kV
